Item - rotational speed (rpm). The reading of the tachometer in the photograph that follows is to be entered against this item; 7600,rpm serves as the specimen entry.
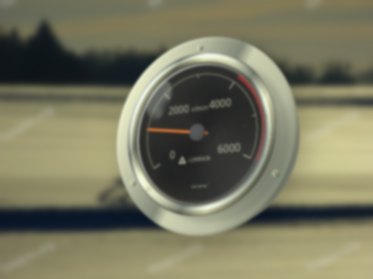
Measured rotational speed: 1000,rpm
